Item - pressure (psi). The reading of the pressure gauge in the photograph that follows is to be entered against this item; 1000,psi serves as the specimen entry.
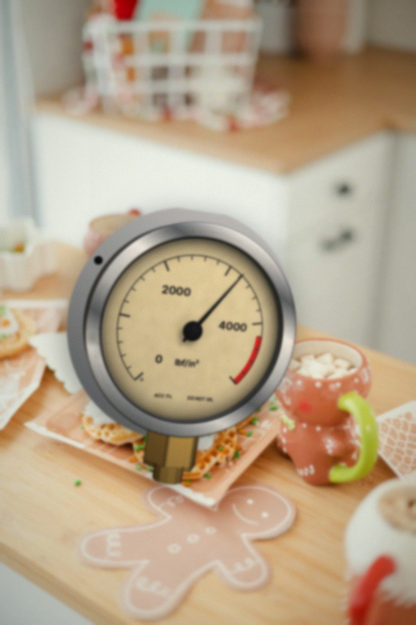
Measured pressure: 3200,psi
